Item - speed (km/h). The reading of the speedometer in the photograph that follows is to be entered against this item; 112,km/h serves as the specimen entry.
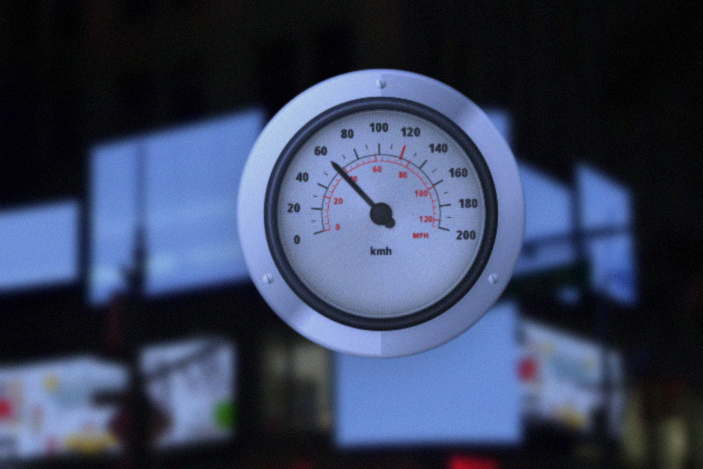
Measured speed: 60,km/h
